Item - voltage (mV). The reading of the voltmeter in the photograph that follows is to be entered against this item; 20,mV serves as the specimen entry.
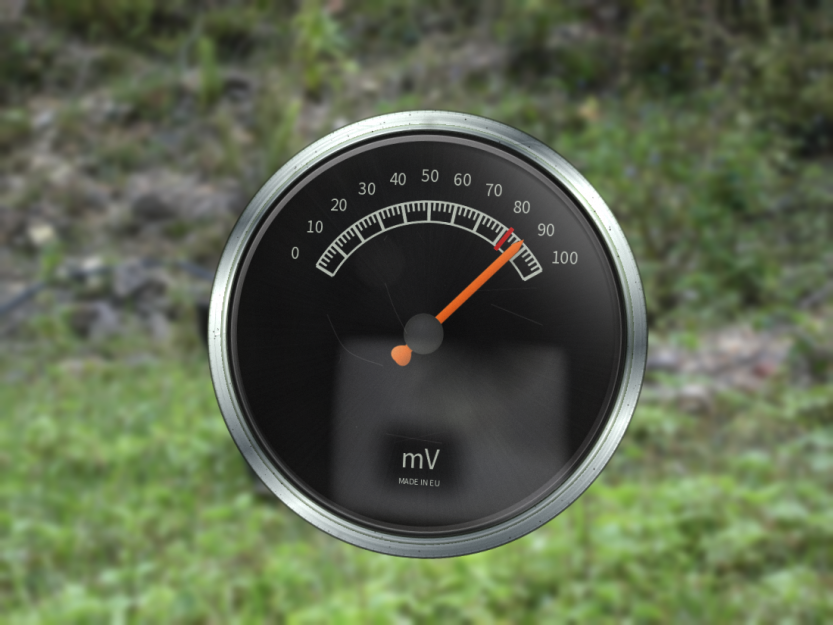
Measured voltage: 88,mV
